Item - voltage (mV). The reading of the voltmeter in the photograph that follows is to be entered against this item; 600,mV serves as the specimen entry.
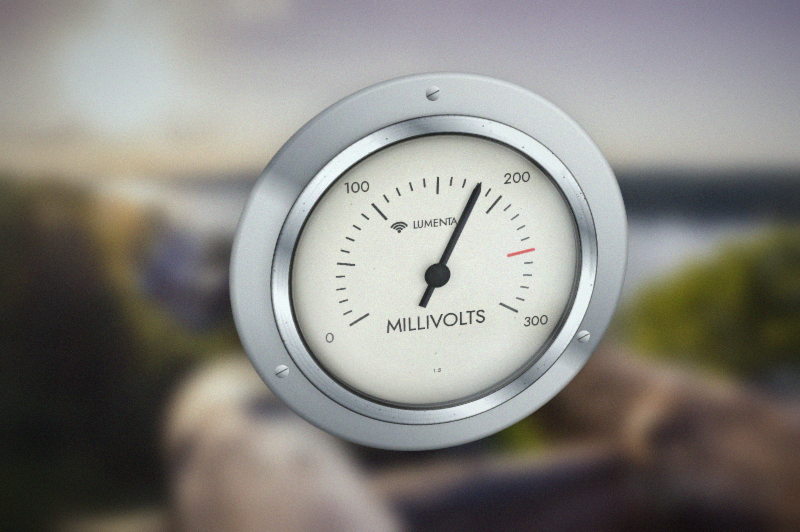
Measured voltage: 180,mV
